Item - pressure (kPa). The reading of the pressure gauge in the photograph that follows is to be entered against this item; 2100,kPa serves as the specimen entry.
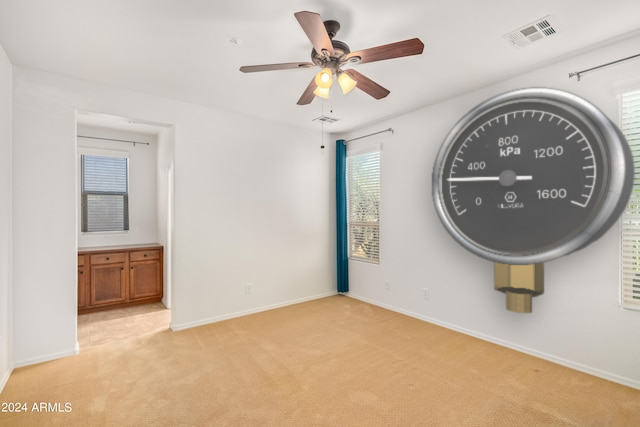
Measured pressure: 250,kPa
